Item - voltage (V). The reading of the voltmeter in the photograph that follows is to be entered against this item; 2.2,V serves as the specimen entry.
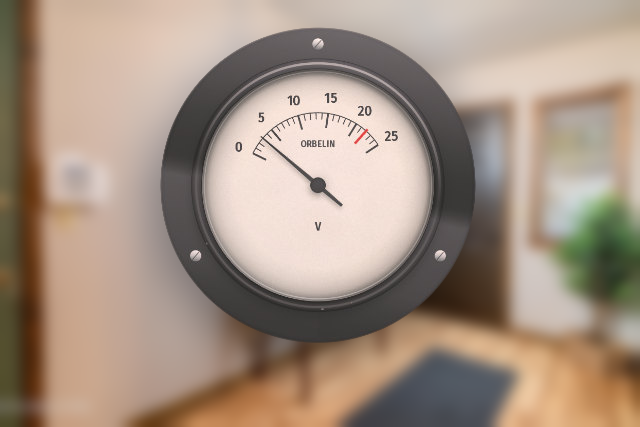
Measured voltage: 3,V
